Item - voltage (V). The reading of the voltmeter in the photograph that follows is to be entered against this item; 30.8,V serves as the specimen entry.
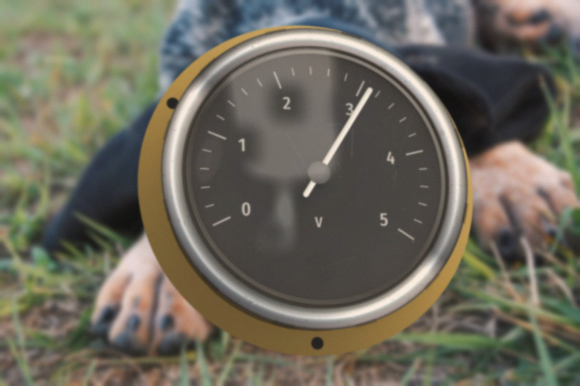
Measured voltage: 3.1,V
